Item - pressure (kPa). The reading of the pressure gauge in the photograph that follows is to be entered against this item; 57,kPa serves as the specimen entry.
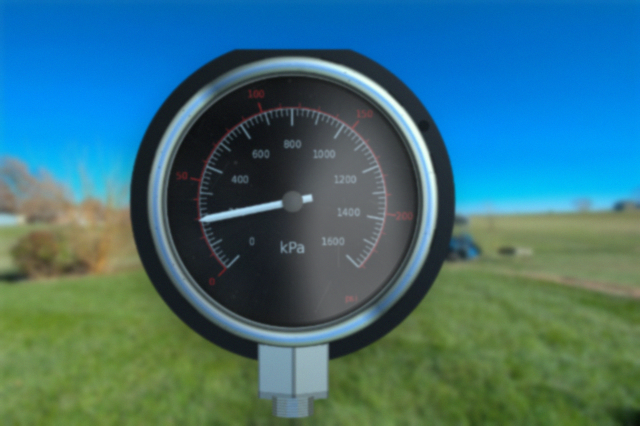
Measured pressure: 200,kPa
